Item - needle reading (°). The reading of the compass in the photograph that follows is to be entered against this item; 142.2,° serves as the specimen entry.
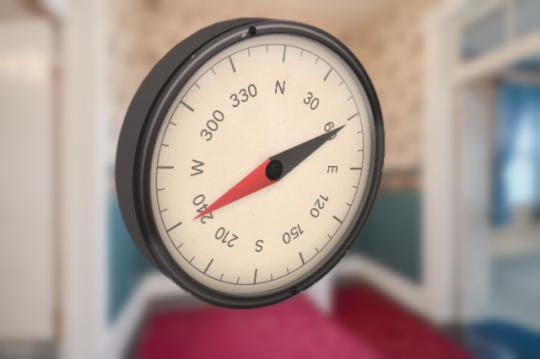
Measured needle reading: 240,°
